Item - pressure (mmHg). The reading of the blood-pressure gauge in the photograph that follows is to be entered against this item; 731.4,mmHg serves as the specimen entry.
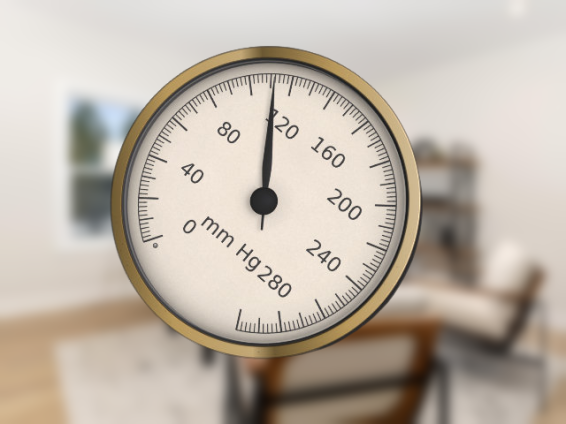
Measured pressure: 112,mmHg
